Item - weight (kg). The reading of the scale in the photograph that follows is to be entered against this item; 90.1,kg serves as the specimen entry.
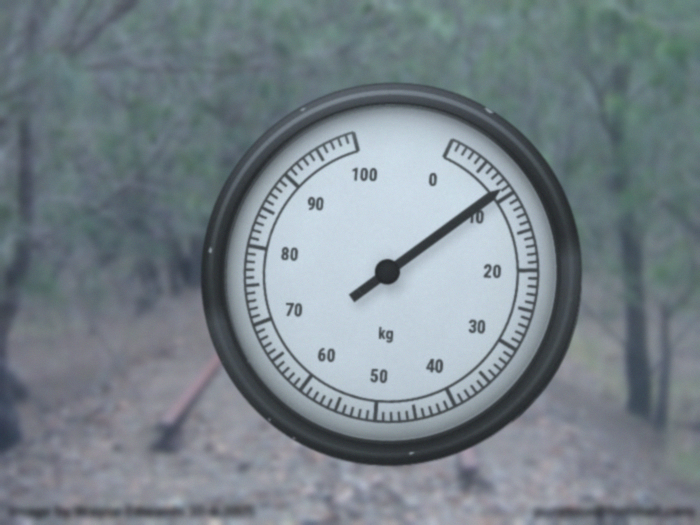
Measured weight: 9,kg
